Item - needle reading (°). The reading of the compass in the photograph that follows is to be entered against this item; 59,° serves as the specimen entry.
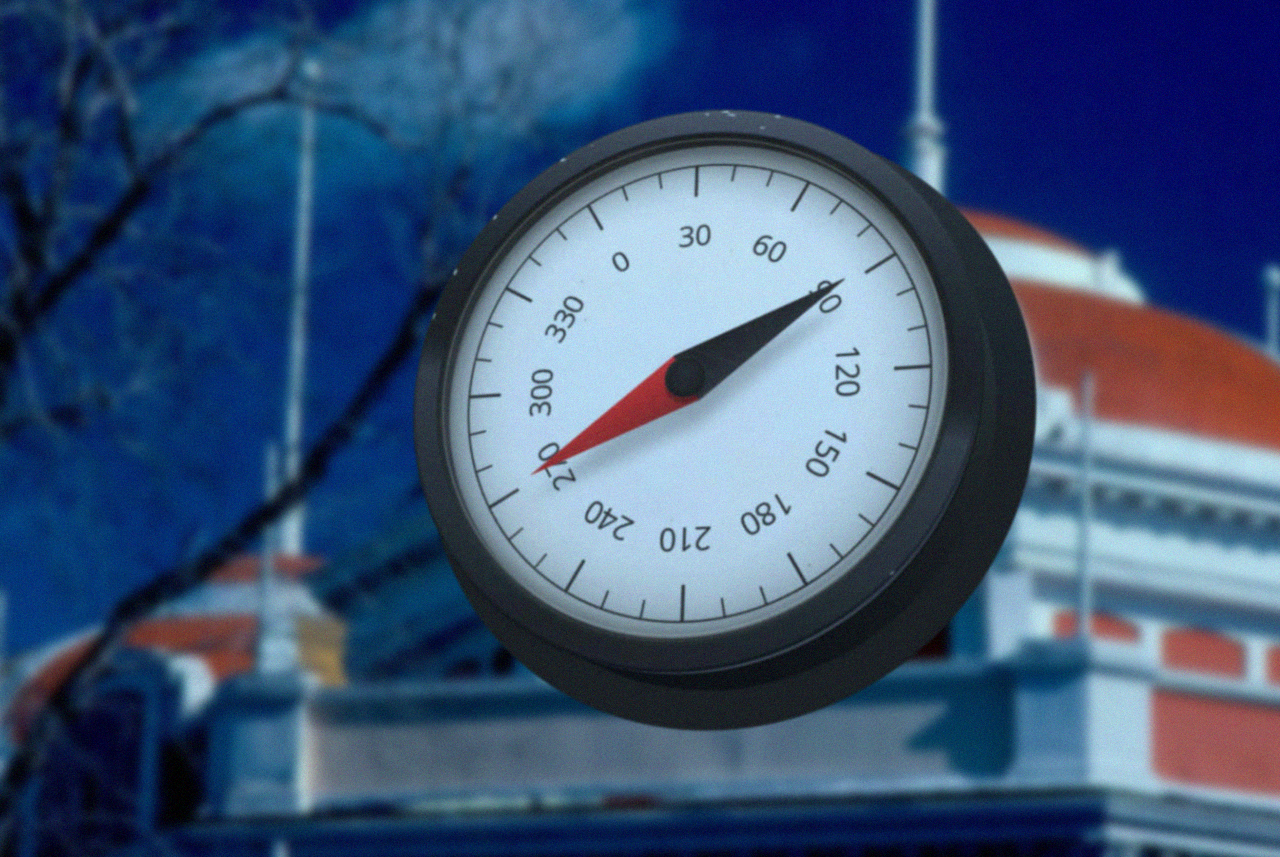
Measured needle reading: 270,°
